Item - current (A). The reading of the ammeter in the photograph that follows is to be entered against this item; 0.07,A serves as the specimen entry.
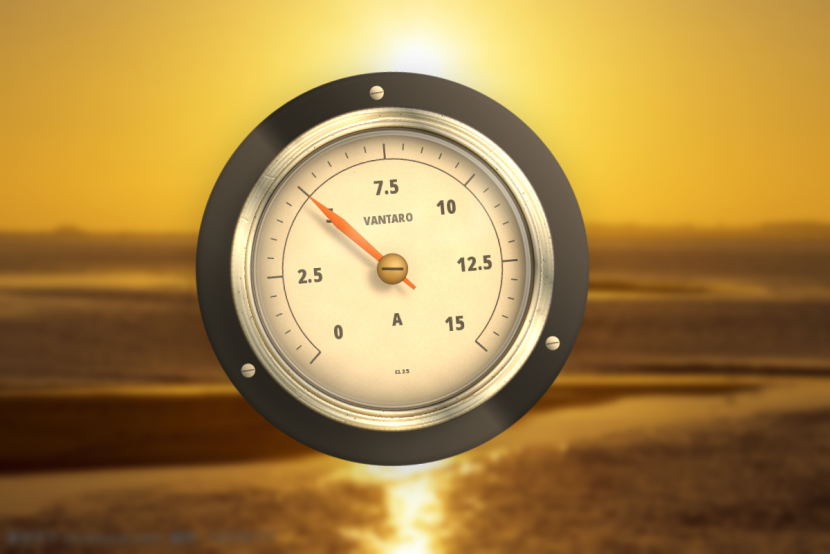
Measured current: 5,A
